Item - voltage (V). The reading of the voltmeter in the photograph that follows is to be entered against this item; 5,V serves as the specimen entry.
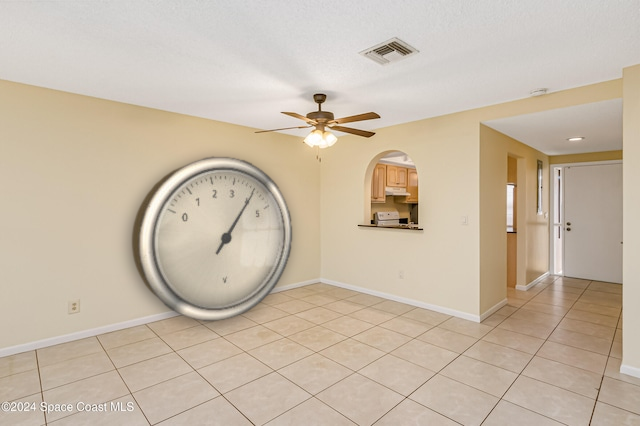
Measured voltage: 4,V
